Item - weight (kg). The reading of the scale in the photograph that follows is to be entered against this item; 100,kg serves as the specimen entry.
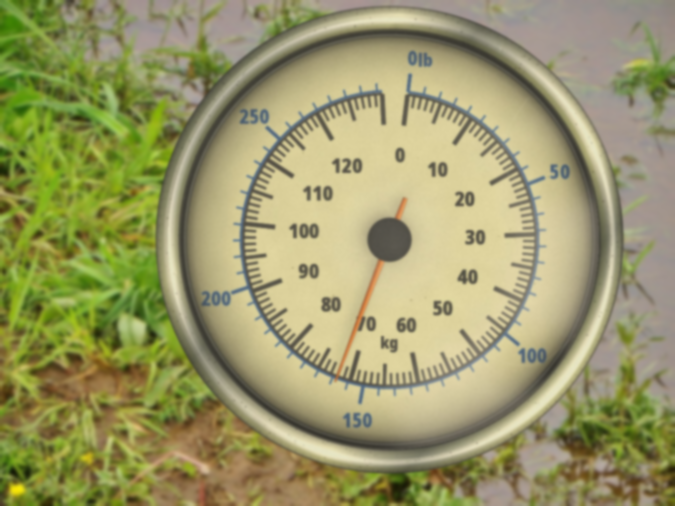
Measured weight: 72,kg
